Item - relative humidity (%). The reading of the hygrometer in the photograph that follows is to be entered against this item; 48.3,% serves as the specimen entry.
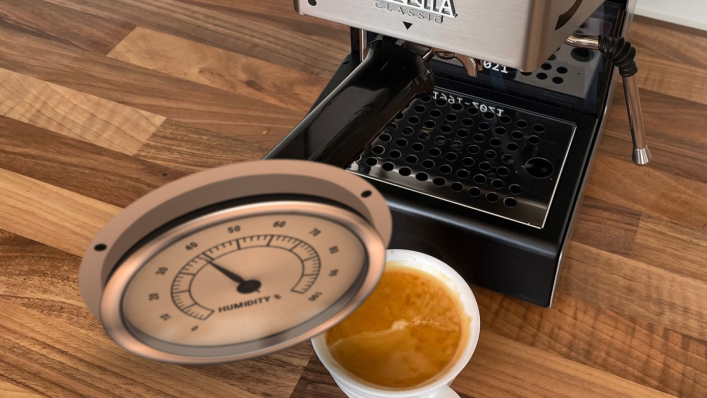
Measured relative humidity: 40,%
